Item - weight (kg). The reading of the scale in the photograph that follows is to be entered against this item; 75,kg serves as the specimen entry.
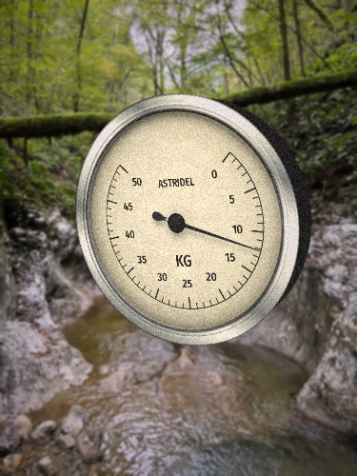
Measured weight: 12,kg
